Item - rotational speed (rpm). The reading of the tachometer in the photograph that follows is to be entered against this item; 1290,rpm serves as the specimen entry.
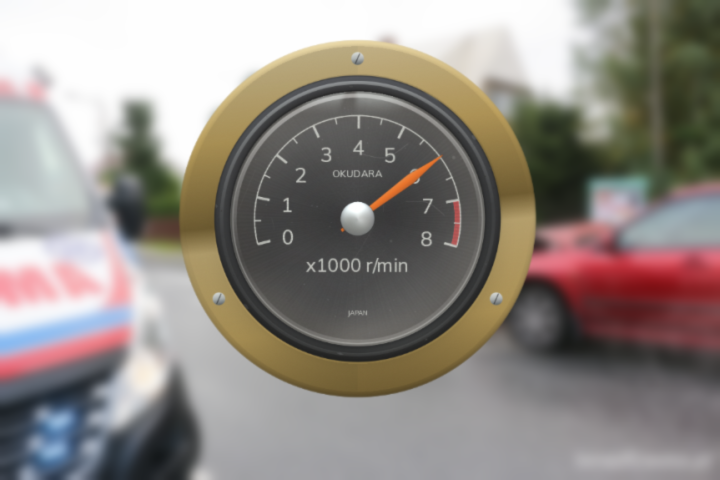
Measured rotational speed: 6000,rpm
